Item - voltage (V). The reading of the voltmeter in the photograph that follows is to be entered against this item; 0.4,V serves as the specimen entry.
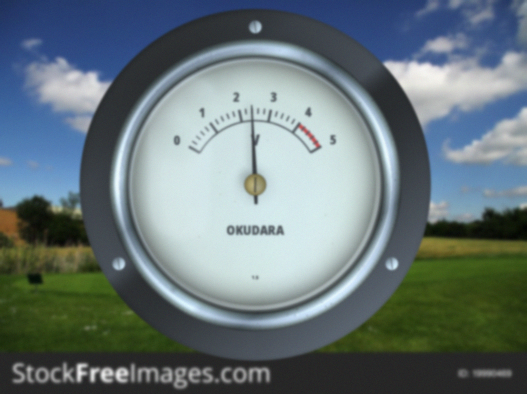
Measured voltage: 2.4,V
